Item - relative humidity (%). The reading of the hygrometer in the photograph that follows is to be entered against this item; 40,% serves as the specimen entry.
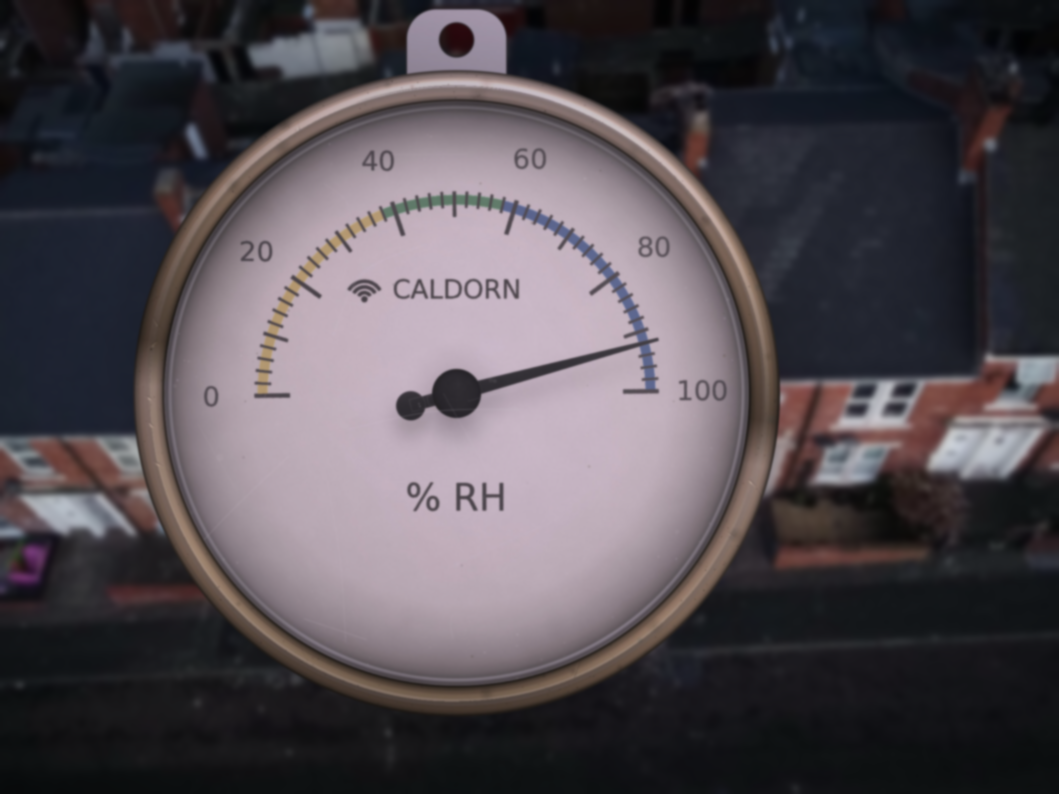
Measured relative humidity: 92,%
